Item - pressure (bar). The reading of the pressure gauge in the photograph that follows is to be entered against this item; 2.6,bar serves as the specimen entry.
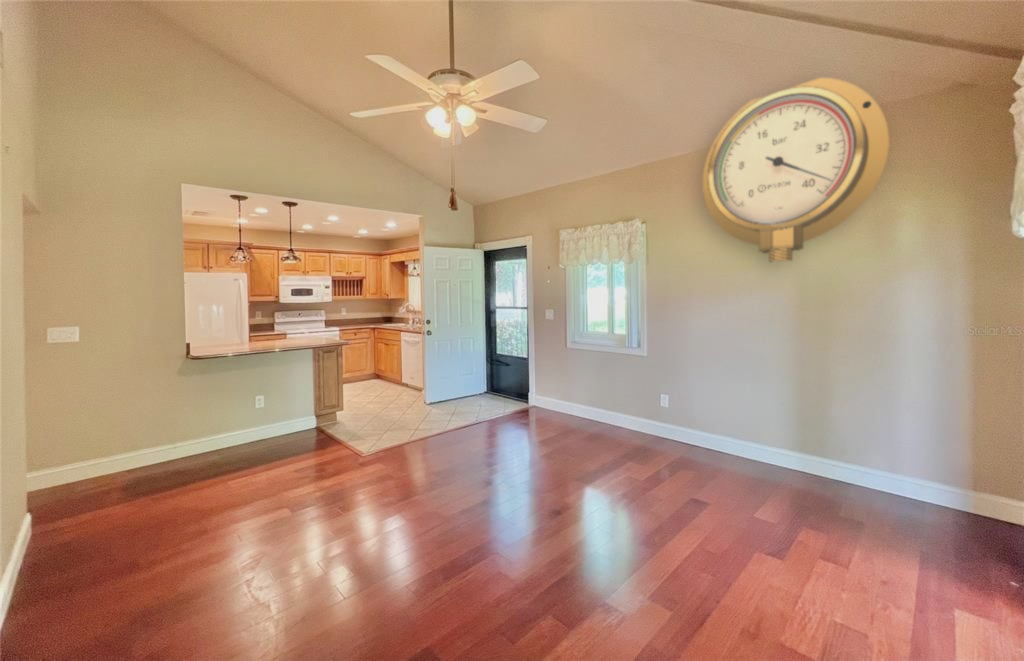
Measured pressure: 38,bar
